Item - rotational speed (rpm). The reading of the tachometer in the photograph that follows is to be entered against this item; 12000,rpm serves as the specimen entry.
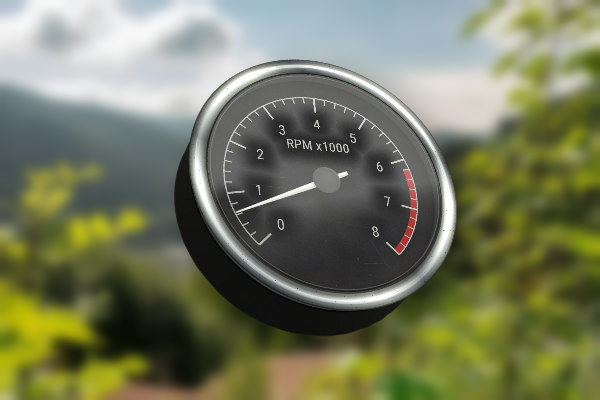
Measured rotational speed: 600,rpm
